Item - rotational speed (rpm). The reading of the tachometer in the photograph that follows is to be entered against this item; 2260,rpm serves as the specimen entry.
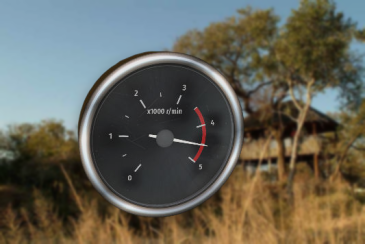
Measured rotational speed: 4500,rpm
